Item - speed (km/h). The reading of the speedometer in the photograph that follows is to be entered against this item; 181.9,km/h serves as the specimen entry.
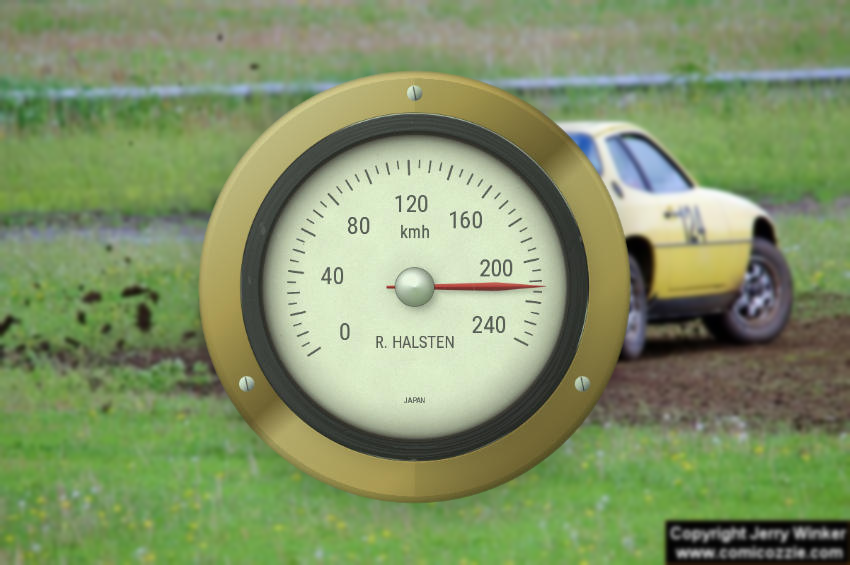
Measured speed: 212.5,km/h
